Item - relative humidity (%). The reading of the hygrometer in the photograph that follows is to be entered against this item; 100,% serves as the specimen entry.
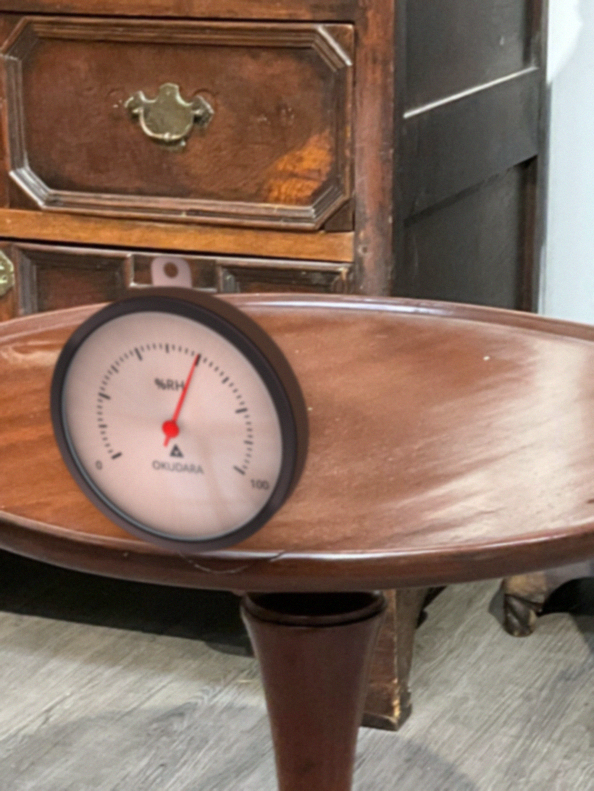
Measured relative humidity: 60,%
